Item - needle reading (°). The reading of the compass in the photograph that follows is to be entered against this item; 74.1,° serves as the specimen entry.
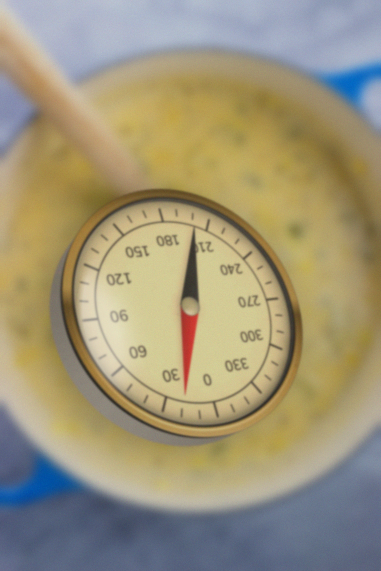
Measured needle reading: 20,°
